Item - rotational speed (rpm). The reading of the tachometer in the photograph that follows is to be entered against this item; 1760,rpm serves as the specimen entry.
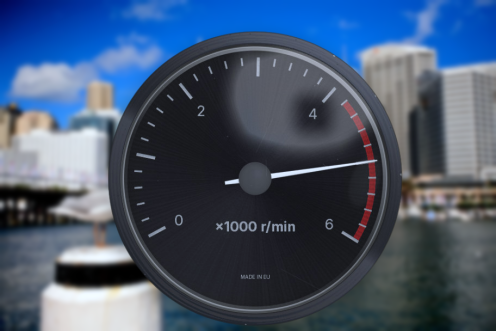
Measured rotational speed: 5000,rpm
